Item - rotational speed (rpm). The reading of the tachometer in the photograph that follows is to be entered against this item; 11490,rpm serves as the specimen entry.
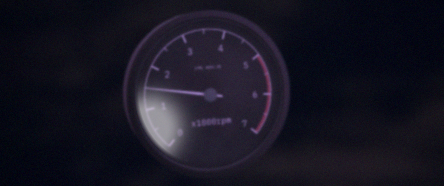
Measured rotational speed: 1500,rpm
